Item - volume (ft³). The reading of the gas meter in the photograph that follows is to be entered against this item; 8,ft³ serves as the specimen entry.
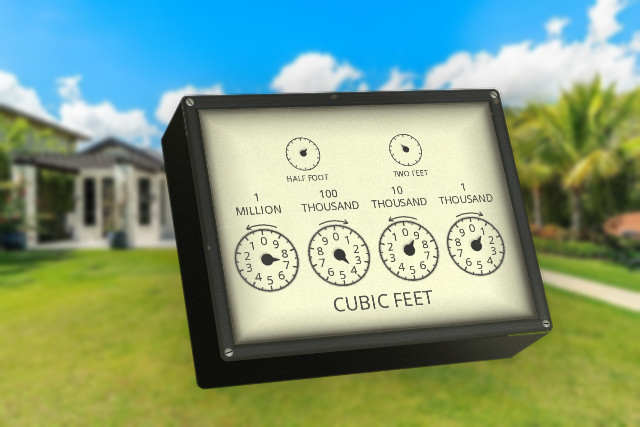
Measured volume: 739100,ft³
